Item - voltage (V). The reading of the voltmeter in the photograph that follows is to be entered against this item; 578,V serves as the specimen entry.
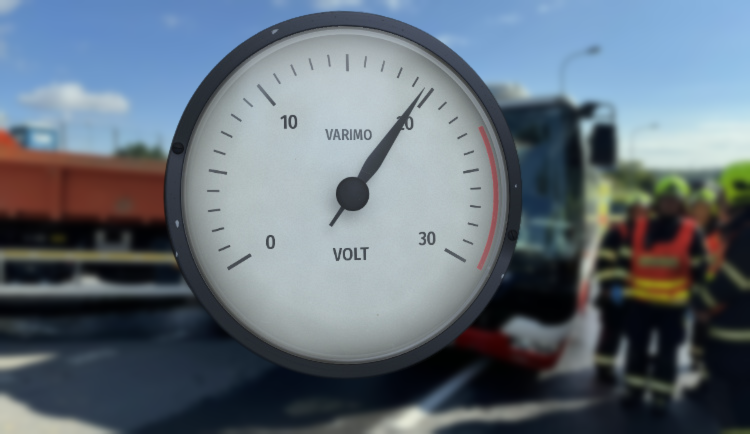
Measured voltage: 19.5,V
